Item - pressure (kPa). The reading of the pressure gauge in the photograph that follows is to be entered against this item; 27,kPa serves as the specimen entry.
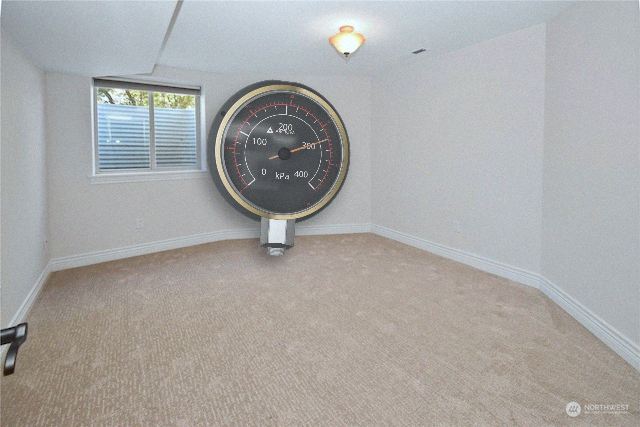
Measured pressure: 300,kPa
